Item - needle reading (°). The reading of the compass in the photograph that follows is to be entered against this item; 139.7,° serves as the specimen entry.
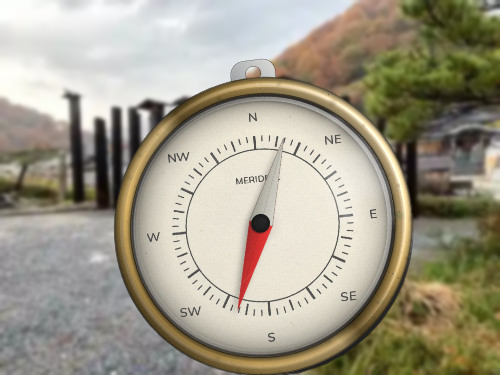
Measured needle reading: 200,°
